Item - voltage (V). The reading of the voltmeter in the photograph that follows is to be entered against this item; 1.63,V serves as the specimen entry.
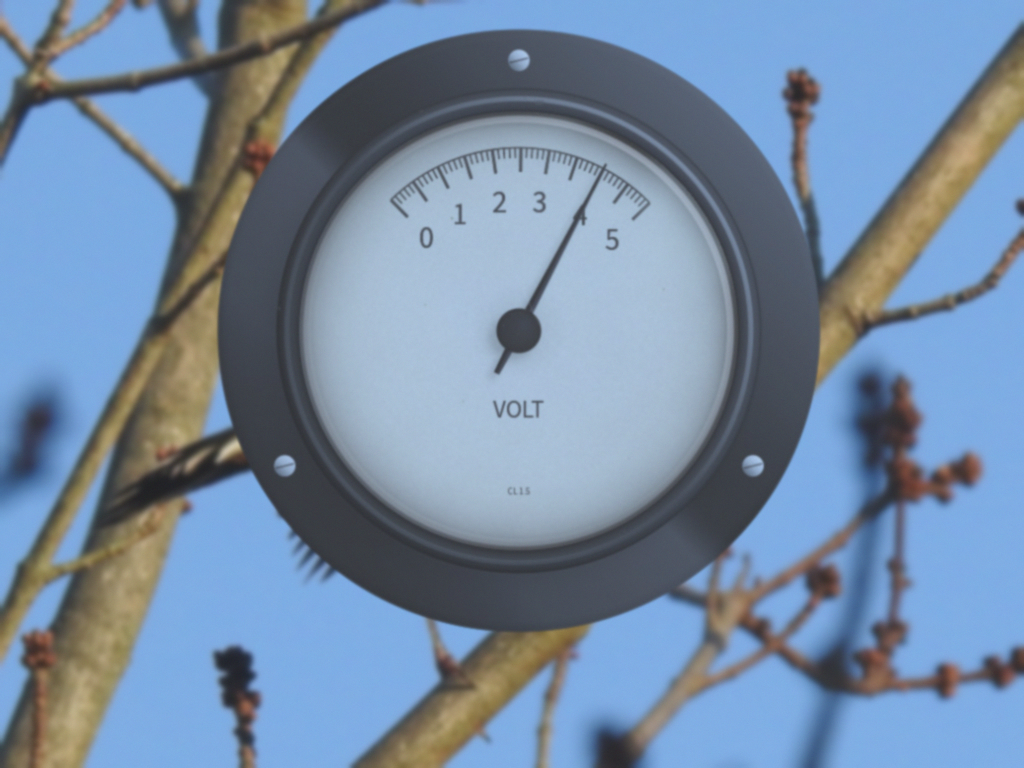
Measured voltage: 4,V
